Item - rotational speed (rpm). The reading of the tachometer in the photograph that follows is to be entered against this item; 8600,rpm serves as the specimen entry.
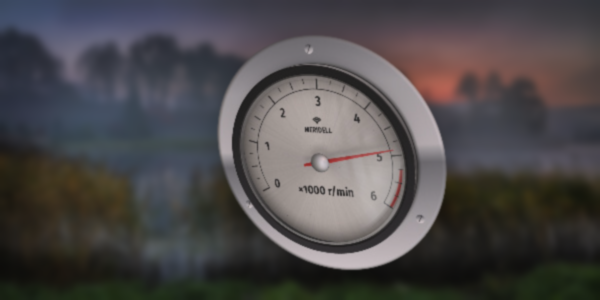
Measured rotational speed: 4875,rpm
